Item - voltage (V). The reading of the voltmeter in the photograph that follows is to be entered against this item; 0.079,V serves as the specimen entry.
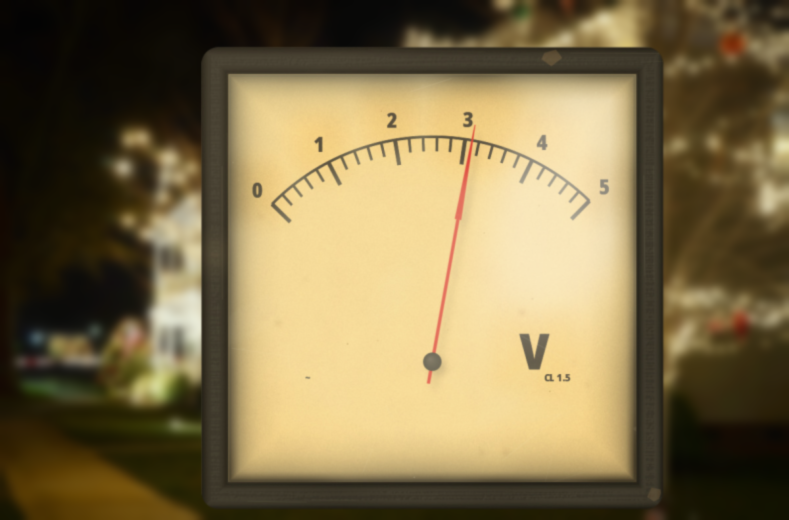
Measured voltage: 3.1,V
